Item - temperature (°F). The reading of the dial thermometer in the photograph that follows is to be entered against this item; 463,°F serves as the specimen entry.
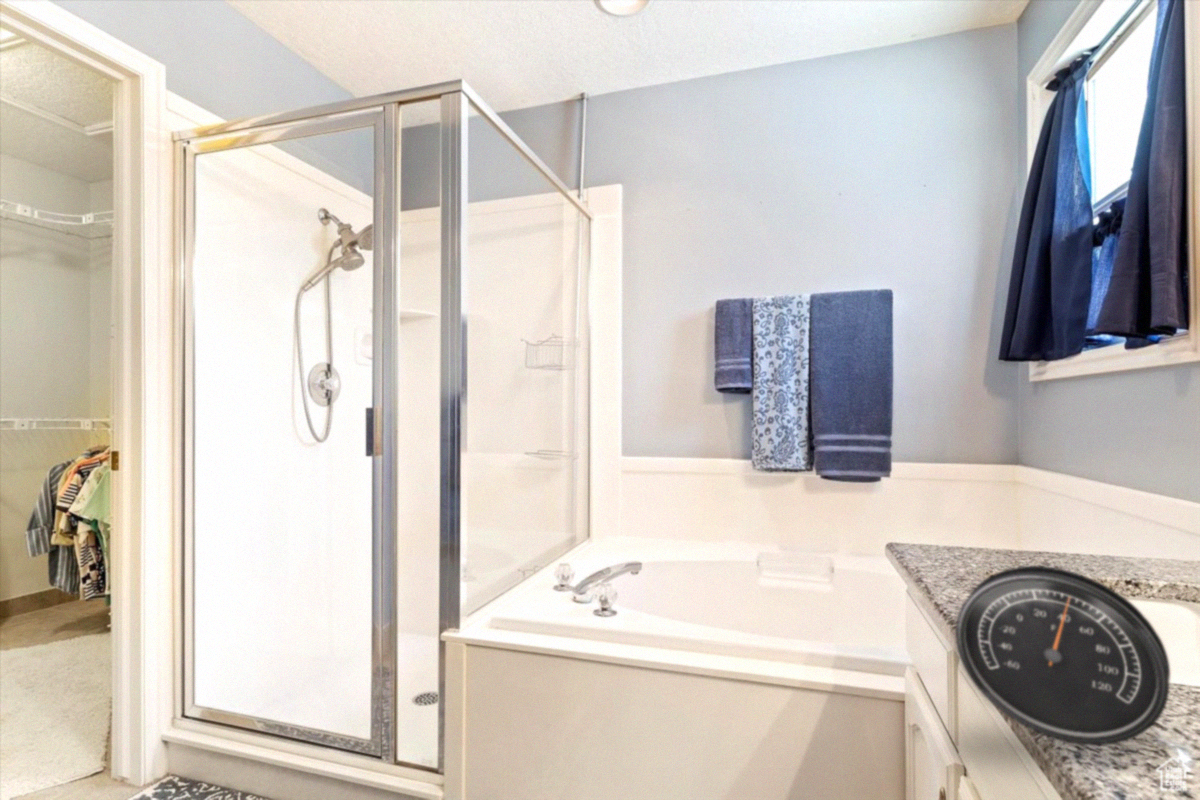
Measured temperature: 40,°F
